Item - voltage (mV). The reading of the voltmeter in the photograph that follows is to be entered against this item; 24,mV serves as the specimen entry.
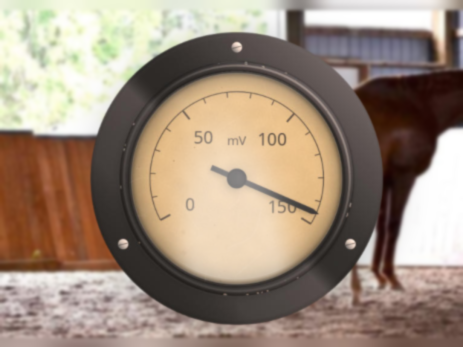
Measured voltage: 145,mV
